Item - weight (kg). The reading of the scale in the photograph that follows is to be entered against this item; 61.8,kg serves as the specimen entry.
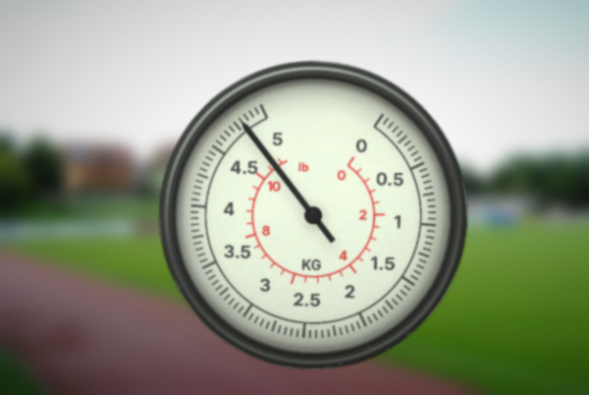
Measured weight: 4.8,kg
